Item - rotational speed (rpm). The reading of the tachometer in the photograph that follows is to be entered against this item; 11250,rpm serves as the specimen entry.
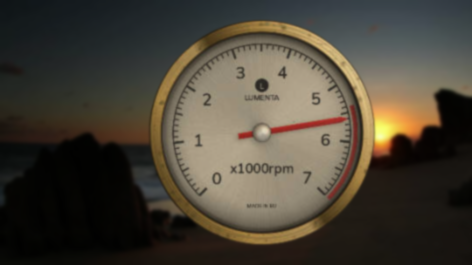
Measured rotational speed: 5600,rpm
